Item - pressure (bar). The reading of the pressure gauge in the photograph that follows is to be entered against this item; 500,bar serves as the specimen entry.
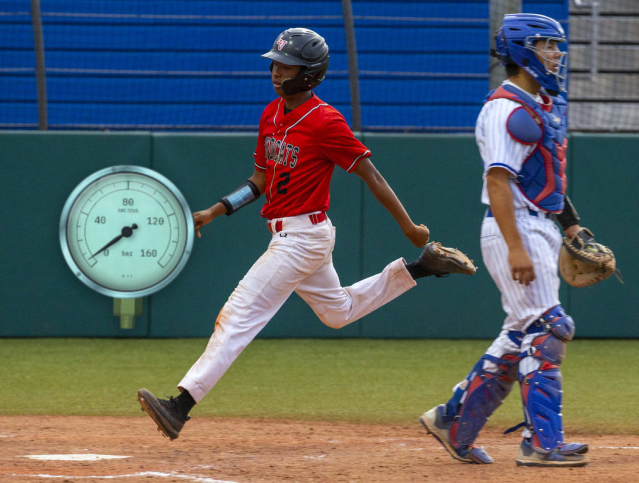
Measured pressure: 5,bar
